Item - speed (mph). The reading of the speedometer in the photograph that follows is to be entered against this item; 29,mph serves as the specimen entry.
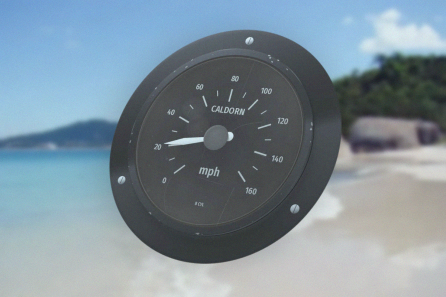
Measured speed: 20,mph
